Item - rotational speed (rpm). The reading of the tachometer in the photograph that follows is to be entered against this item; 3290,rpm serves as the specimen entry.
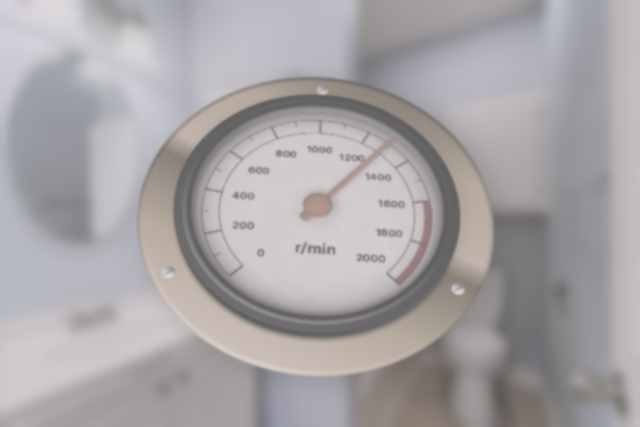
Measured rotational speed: 1300,rpm
